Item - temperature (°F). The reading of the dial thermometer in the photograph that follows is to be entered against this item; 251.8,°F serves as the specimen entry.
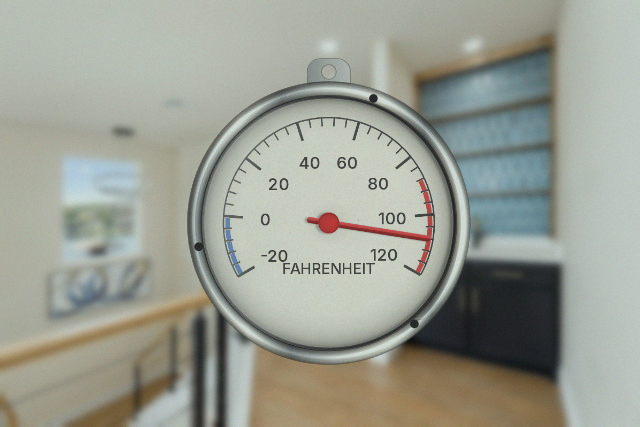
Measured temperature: 108,°F
